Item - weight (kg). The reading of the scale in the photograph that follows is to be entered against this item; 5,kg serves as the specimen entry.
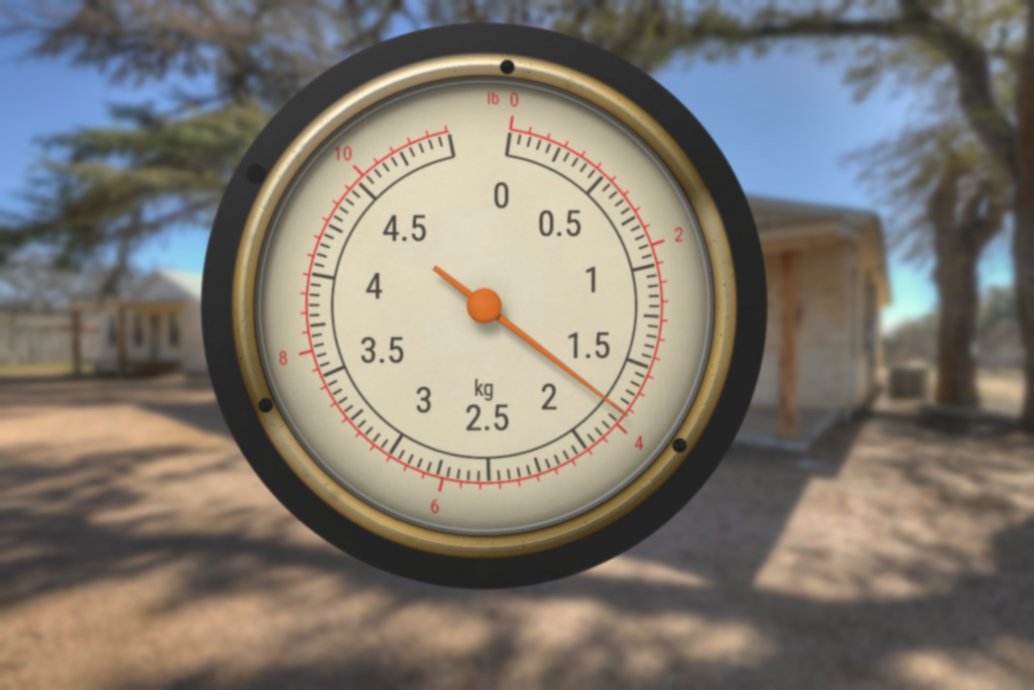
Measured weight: 1.75,kg
